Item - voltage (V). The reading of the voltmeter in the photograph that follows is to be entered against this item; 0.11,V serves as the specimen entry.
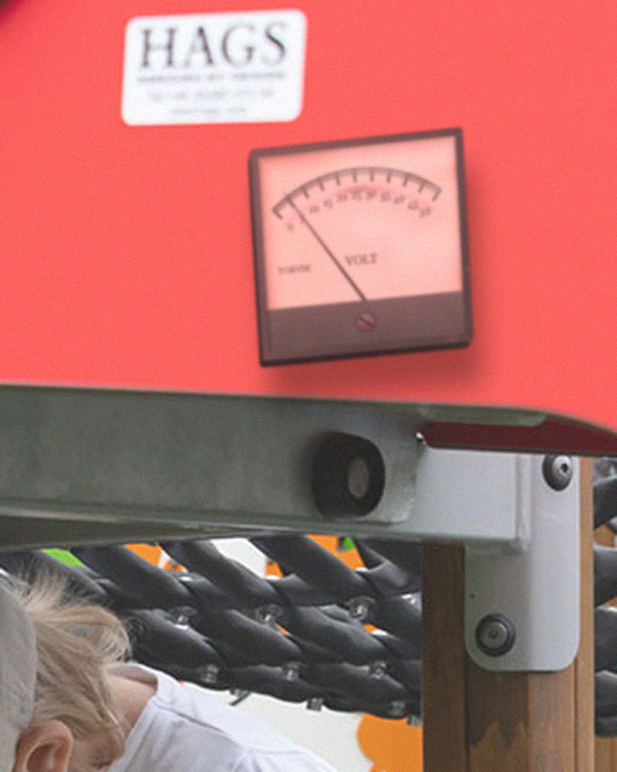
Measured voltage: 5,V
